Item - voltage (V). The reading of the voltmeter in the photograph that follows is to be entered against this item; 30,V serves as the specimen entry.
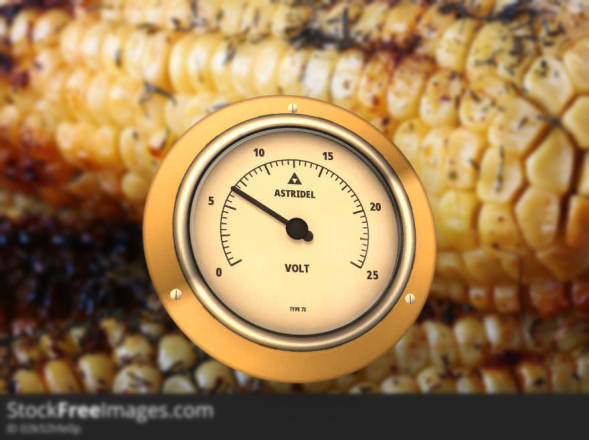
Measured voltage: 6.5,V
